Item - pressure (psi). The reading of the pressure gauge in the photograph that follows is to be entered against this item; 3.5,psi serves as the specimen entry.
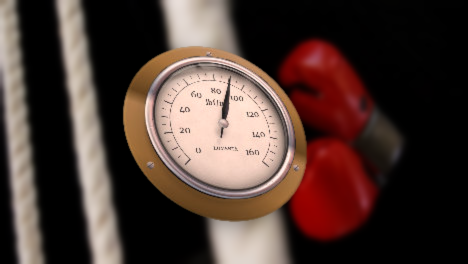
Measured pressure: 90,psi
